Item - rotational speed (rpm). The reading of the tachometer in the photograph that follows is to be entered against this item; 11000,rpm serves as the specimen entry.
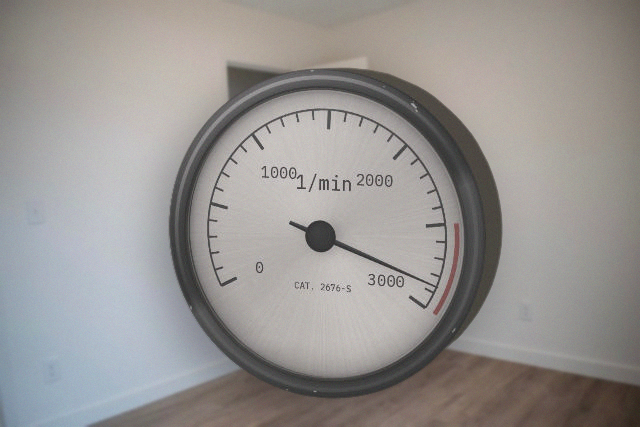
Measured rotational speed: 2850,rpm
